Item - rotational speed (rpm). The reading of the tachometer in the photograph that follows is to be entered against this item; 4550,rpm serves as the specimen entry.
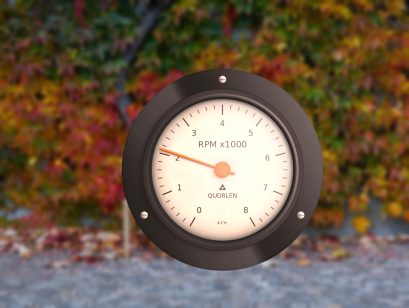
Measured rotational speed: 2100,rpm
